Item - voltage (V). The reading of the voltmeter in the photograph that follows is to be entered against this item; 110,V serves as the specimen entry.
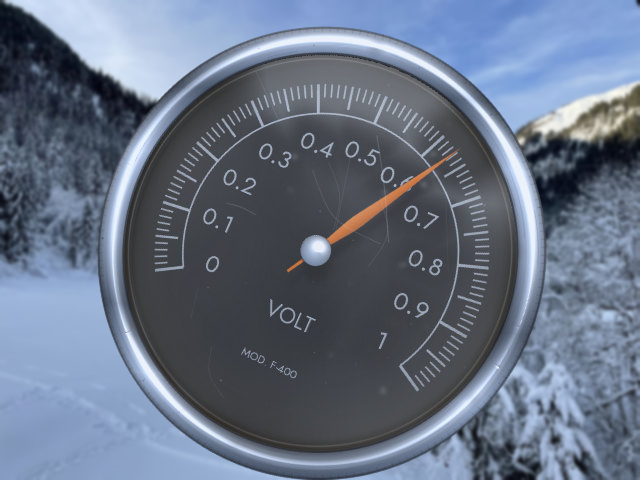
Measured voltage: 0.63,V
